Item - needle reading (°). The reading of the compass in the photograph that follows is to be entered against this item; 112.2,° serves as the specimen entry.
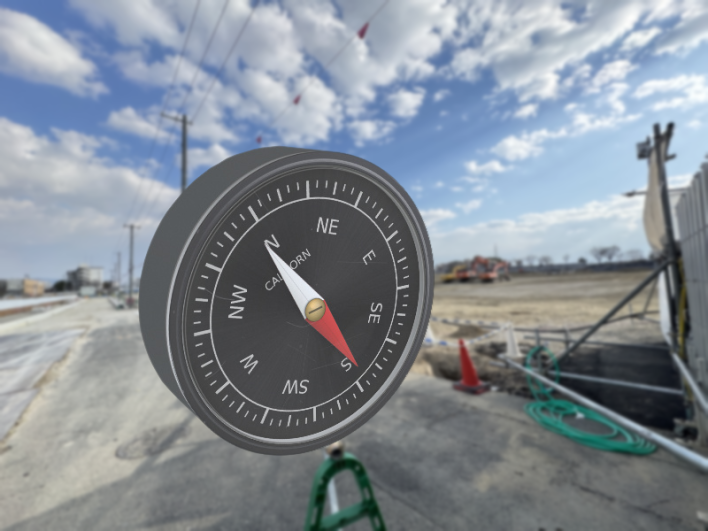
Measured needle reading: 175,°
